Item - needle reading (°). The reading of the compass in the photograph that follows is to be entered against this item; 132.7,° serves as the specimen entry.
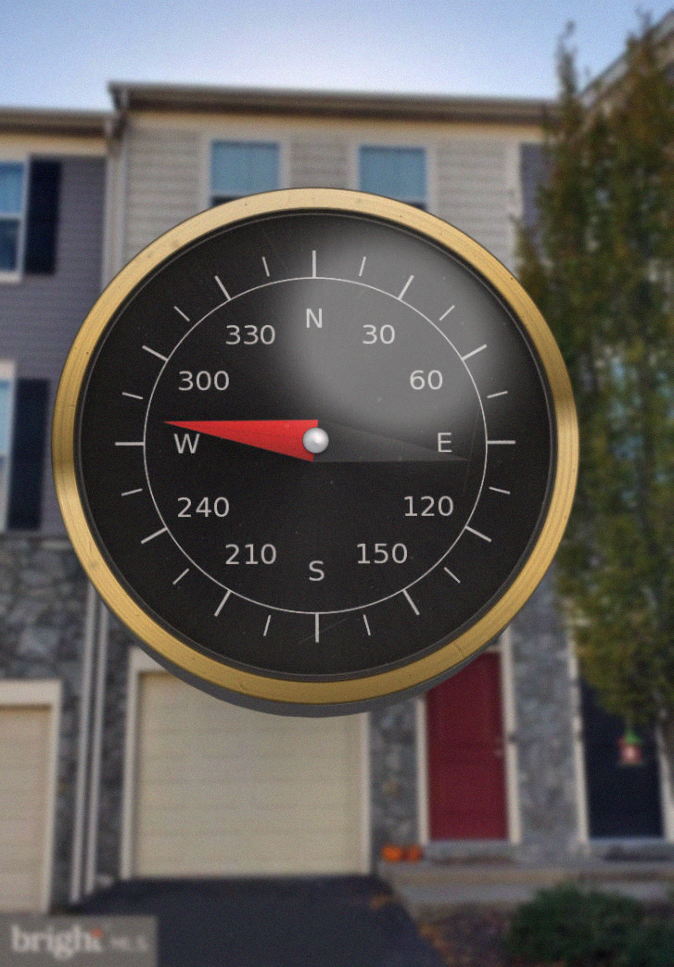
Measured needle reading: 277.5,°
